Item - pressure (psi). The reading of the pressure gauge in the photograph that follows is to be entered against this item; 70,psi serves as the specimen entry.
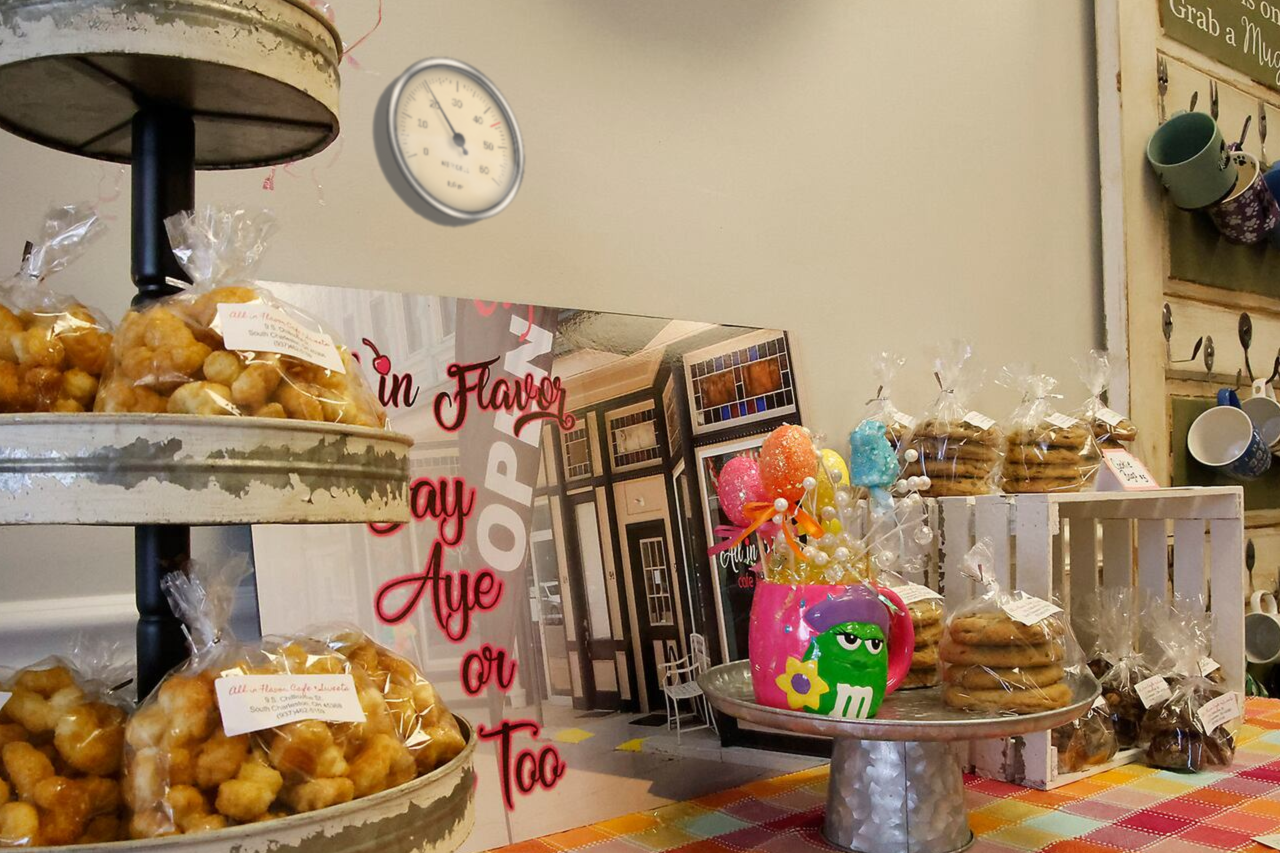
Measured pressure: 20,psi
